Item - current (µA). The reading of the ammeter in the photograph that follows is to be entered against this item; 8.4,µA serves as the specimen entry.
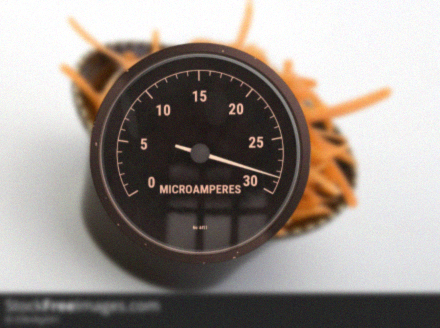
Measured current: 28.5,µA
